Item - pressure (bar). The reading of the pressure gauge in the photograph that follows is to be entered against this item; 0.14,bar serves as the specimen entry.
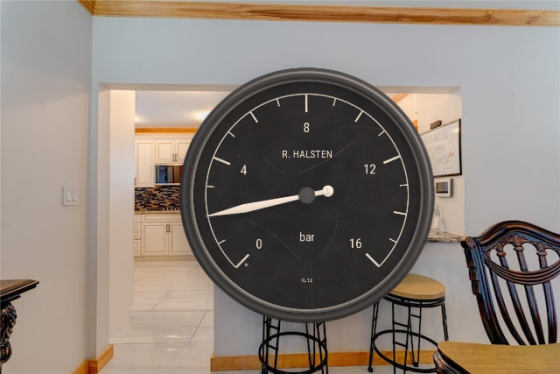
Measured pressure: 2,bar
